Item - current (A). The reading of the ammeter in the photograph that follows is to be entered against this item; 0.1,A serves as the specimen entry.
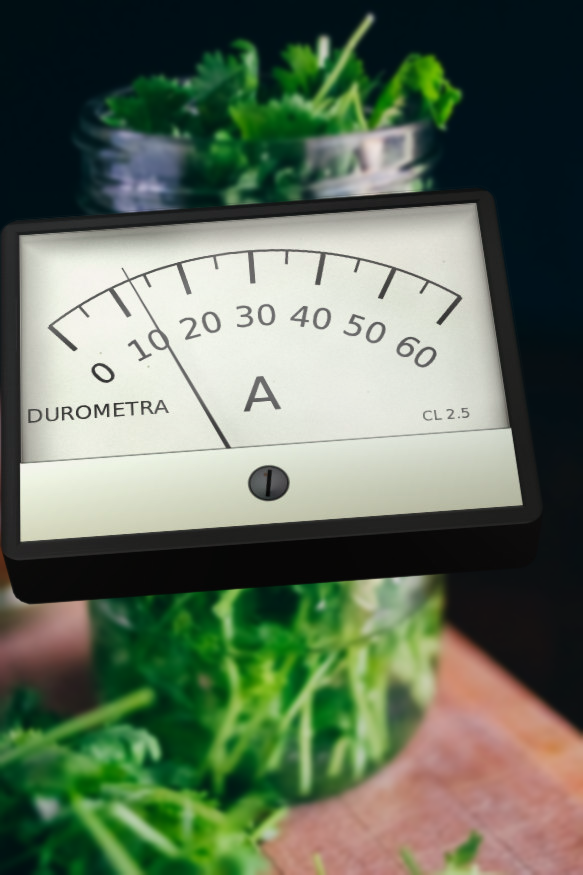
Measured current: 12.5,A
